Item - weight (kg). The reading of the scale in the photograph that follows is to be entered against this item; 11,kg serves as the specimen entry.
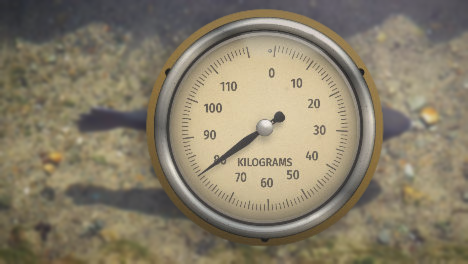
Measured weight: 80,kg
